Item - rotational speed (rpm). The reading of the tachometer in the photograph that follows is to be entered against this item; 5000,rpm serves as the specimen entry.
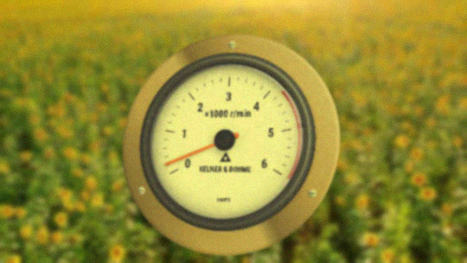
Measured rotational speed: 200,rpm
